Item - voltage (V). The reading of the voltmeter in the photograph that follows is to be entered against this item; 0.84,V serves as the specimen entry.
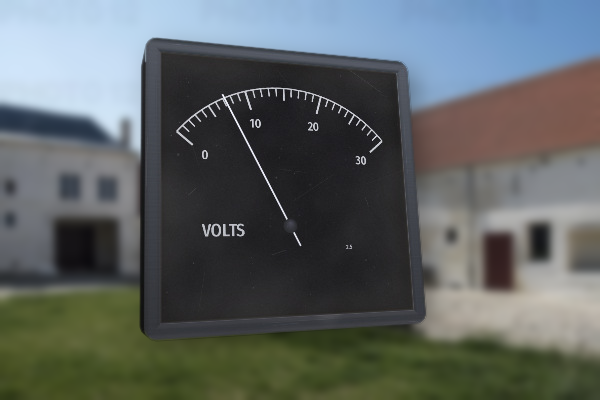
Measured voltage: 7,V
